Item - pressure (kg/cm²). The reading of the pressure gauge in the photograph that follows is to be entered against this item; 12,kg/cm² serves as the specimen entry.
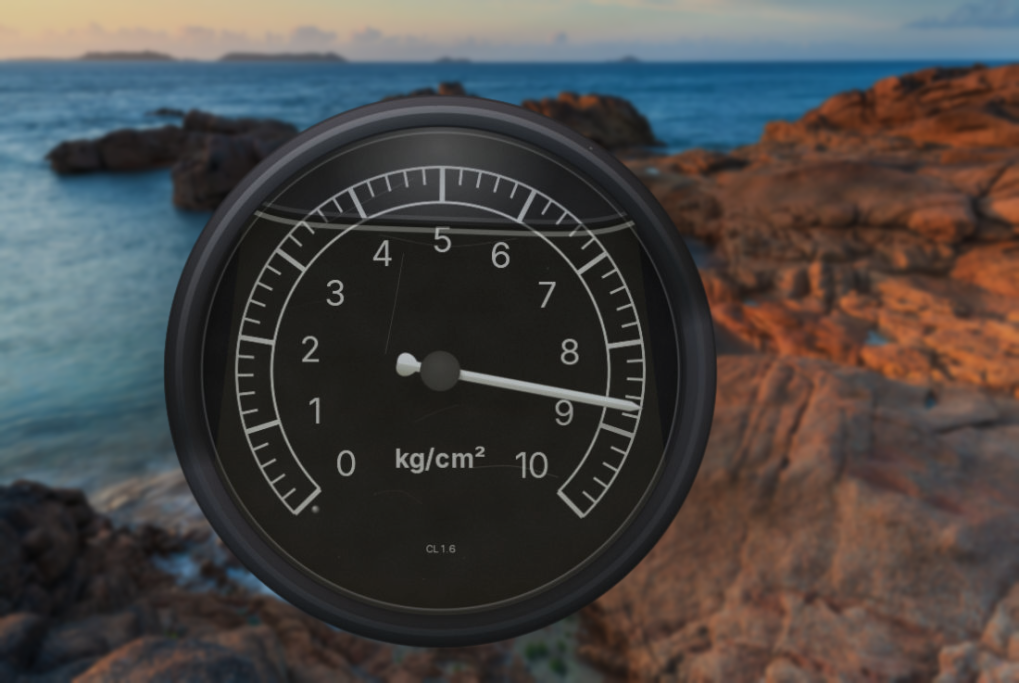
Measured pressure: 8.7,kg/cm²
